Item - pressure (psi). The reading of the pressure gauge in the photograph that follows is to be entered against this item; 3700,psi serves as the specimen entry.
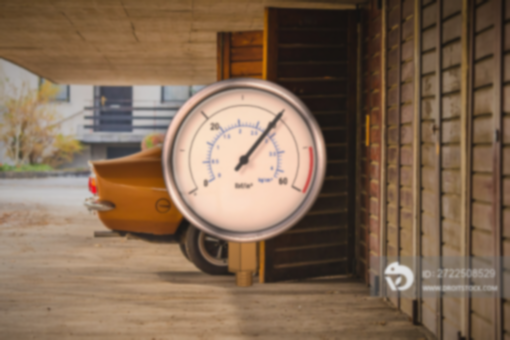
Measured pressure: 40,psi
